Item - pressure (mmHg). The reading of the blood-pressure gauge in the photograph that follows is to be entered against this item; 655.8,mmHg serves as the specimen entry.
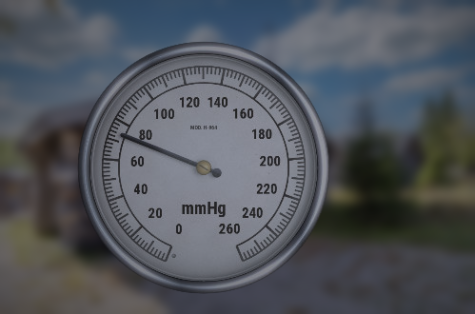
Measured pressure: 74,mmHg
